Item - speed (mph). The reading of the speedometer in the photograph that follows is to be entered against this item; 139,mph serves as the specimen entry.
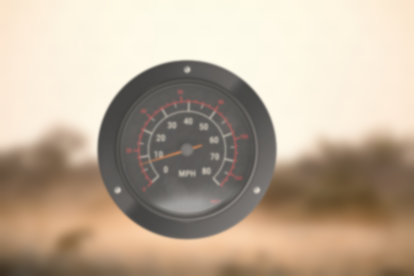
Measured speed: 7.5,mph
